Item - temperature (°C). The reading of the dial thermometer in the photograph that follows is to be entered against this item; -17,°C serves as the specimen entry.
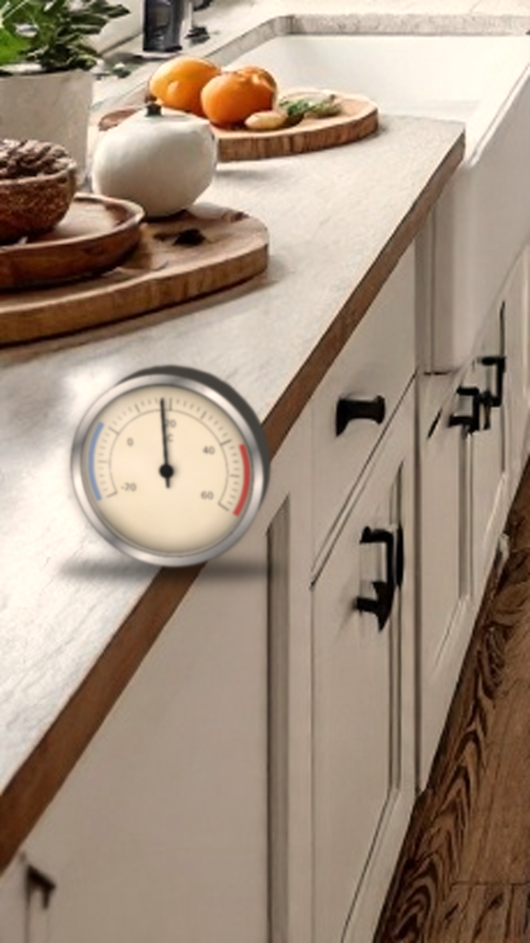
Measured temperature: 18,°C
